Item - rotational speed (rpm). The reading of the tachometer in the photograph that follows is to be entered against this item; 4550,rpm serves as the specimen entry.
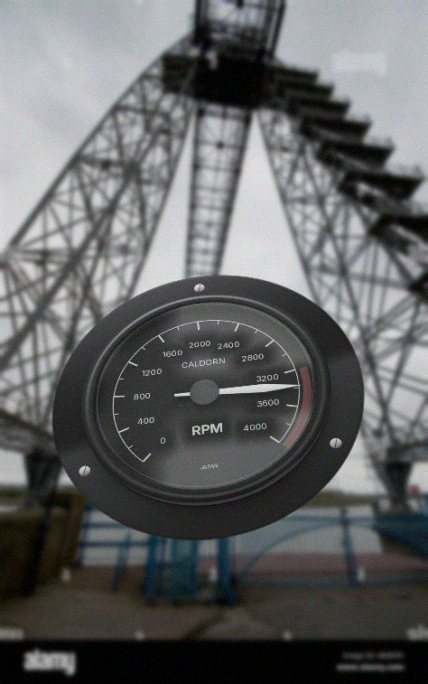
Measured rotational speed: 3400,rpm
